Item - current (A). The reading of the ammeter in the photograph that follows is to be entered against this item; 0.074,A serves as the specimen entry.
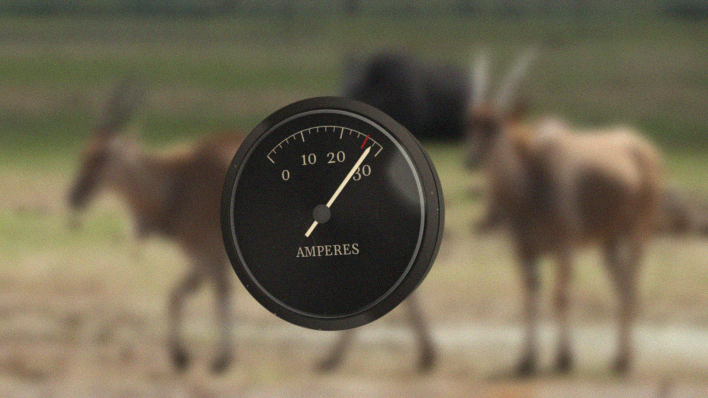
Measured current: 28,A
